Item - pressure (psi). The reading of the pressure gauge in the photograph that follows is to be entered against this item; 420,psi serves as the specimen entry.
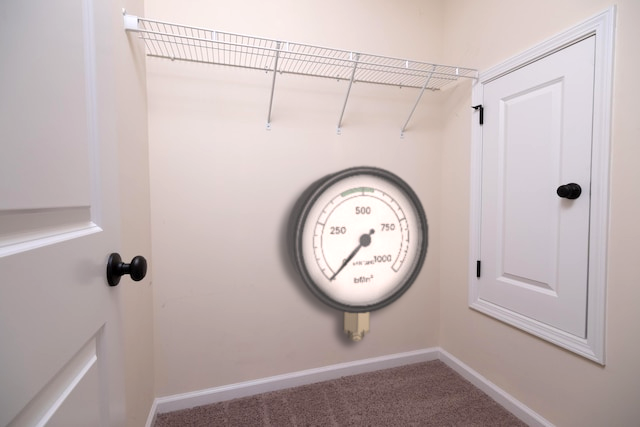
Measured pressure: 0,psi
